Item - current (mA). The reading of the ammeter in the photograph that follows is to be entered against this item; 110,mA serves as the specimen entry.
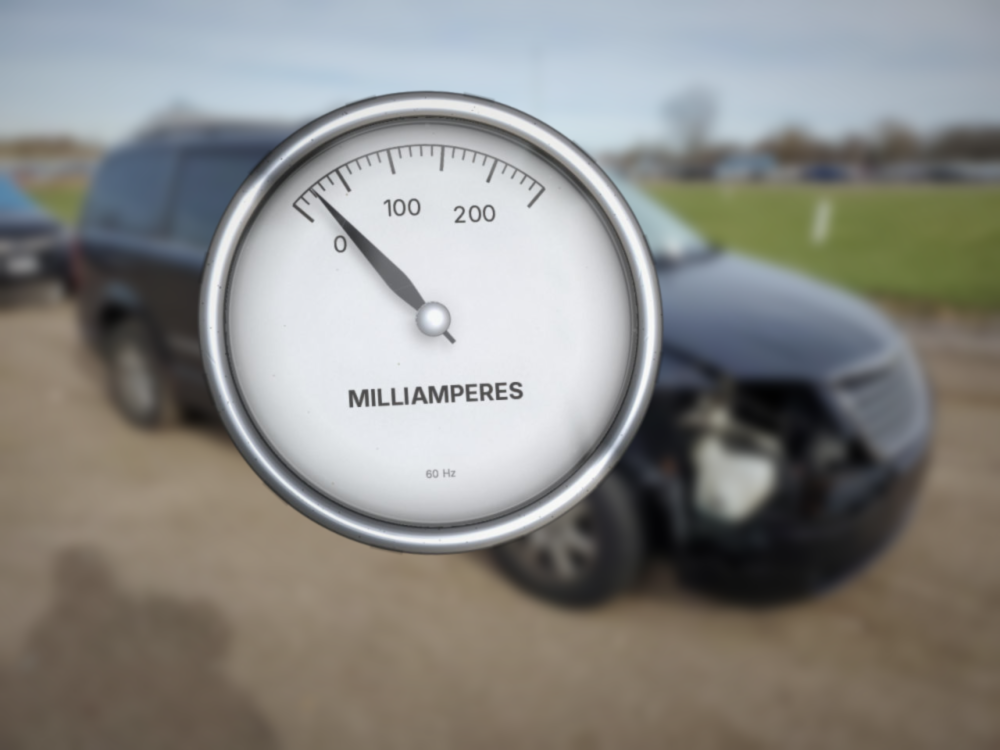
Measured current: 20,mA
